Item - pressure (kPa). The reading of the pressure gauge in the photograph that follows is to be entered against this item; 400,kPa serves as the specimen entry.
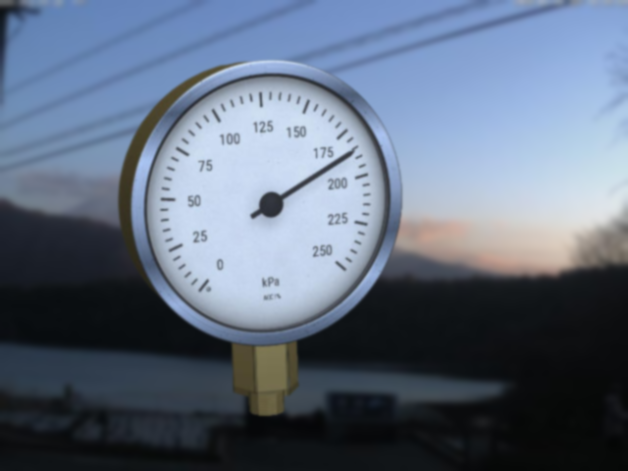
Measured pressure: 185,kPa
